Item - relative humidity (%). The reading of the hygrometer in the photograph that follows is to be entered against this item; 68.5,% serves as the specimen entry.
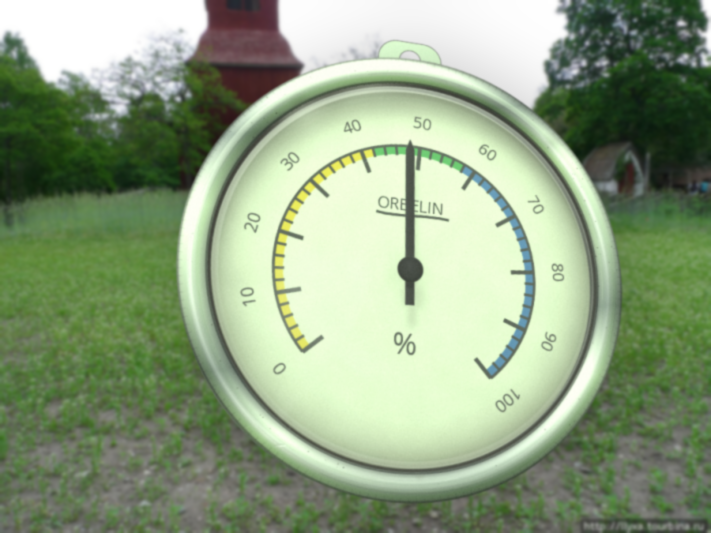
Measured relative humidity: 48,%
